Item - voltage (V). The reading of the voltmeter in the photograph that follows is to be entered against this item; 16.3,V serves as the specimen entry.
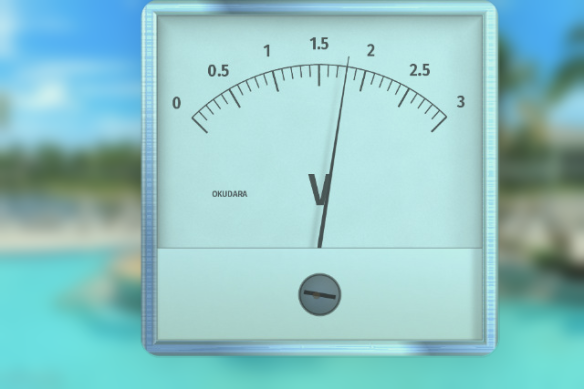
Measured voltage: 1.8,V
